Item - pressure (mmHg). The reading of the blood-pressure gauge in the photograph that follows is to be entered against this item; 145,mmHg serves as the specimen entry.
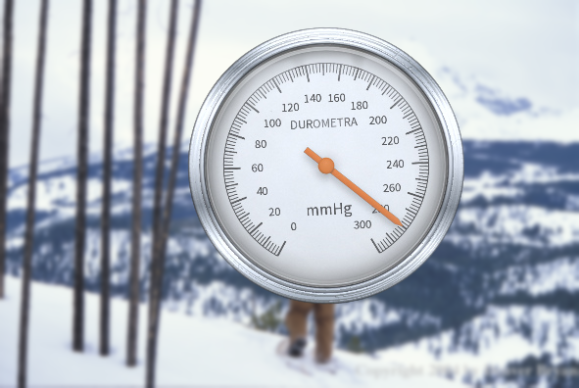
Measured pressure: 280,mmHg
